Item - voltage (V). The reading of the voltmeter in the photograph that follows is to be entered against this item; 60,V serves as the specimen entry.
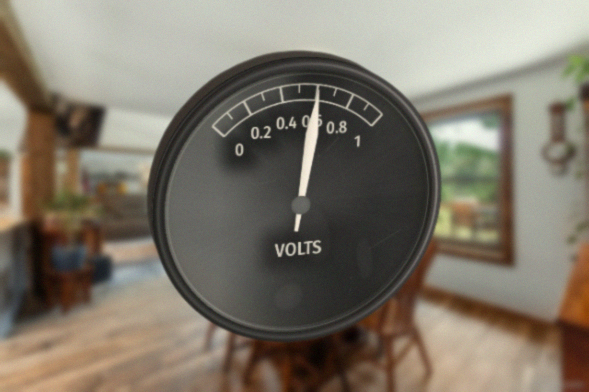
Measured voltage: 0.6,V
